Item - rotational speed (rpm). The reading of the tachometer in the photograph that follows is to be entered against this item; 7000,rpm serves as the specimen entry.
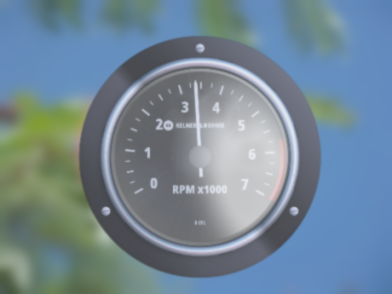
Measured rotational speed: 3375,rpm
